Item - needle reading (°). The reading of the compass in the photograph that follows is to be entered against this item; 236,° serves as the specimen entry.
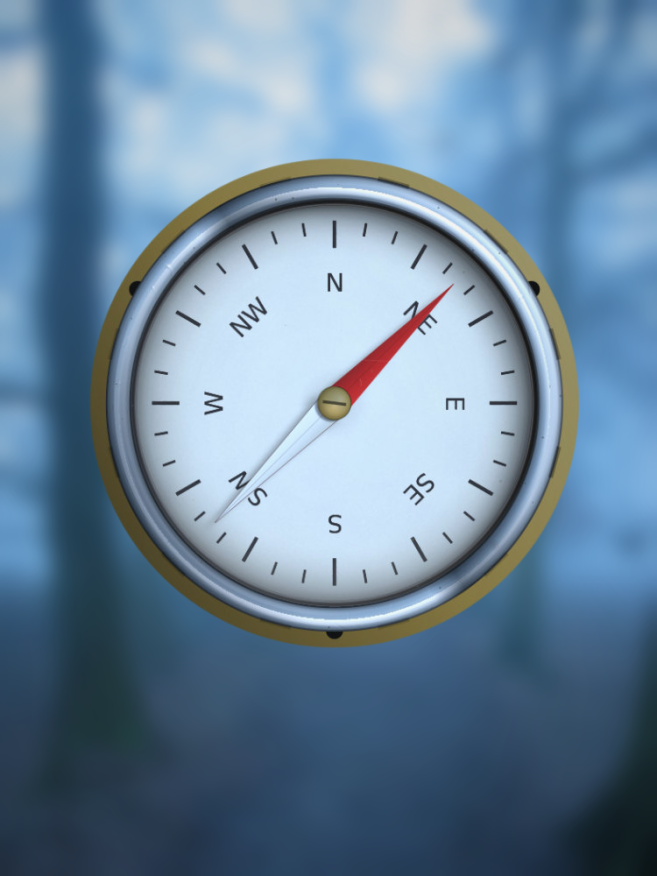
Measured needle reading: 45,°
